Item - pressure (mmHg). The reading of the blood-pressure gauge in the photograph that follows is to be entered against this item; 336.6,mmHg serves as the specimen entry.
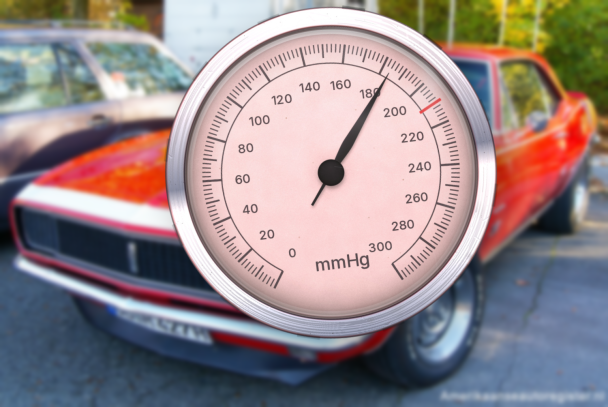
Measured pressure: 184,mmHg
